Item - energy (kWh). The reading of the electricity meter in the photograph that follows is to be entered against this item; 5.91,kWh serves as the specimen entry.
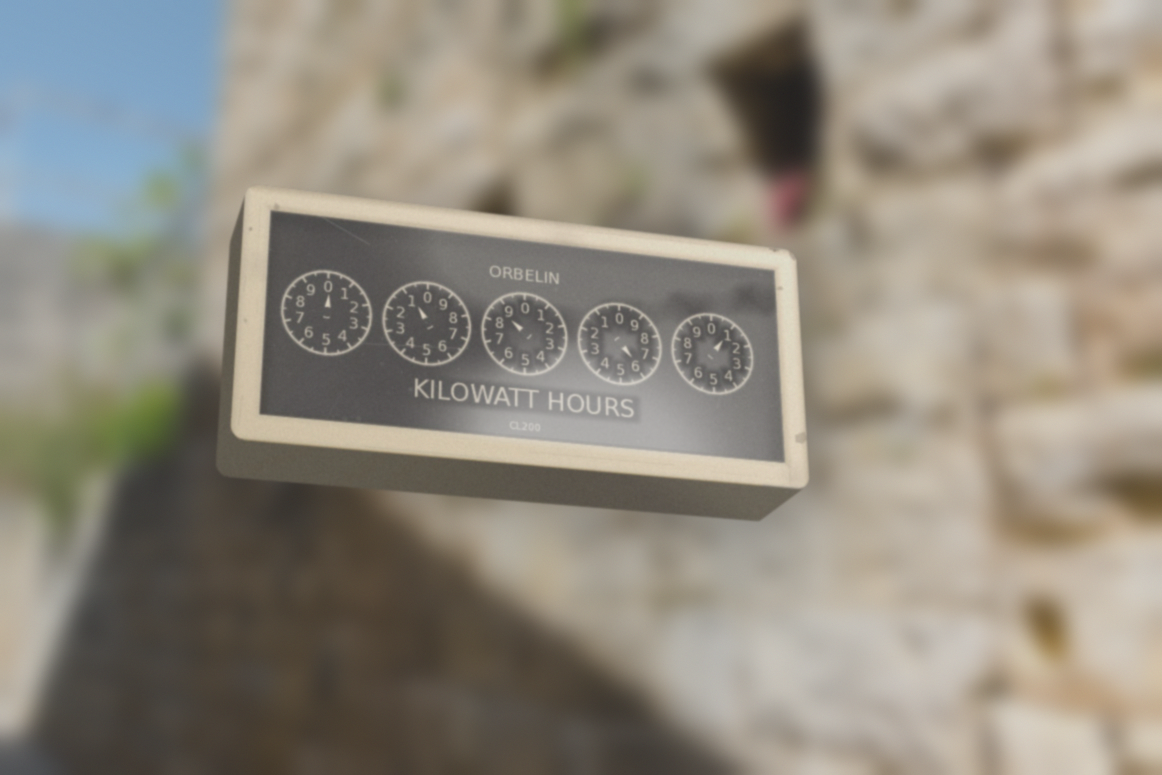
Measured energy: 861,kWh
